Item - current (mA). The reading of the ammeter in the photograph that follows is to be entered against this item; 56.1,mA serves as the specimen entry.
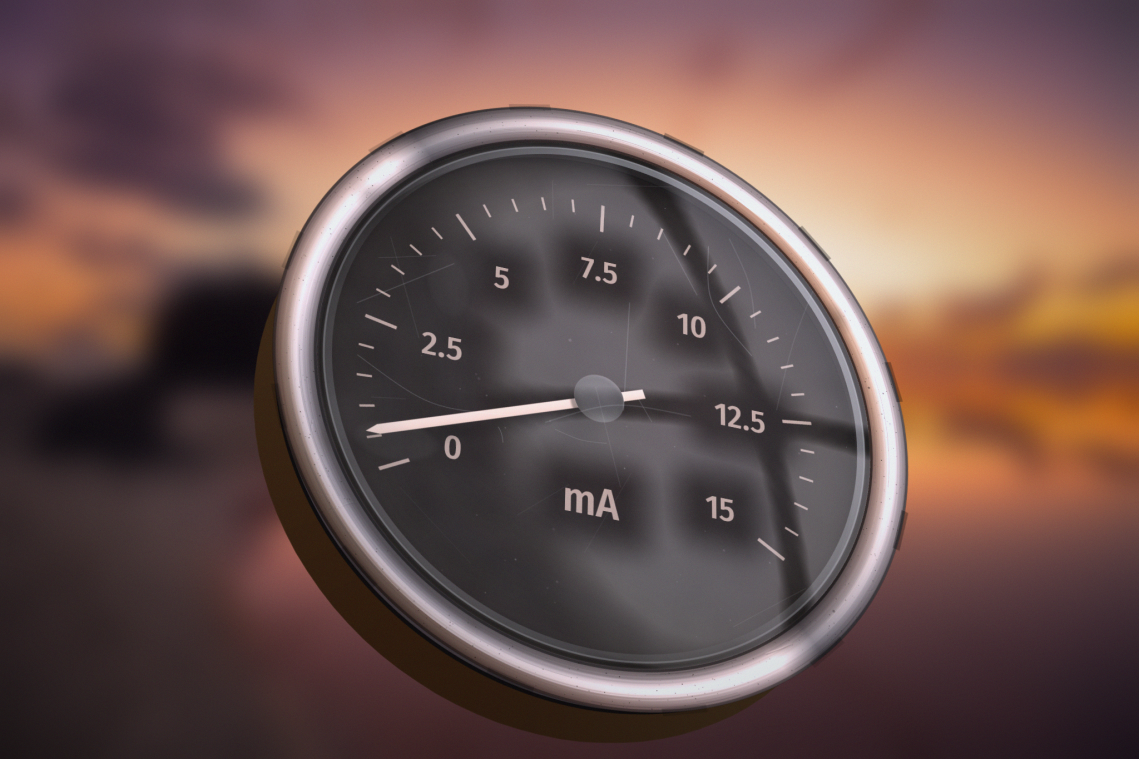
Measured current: 0.5,mA
